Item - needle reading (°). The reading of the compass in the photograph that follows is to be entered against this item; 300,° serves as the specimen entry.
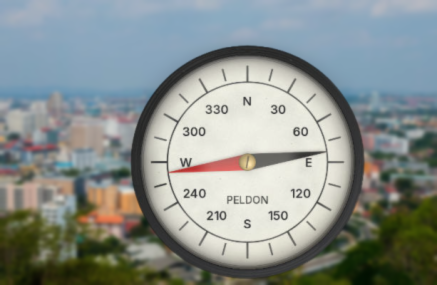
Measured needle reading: 262.5,°
